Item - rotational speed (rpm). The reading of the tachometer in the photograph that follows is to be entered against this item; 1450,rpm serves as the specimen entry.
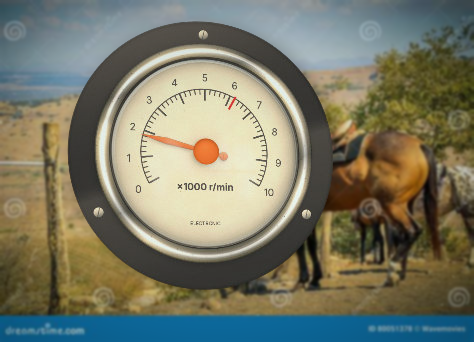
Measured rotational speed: 1800,rpm
